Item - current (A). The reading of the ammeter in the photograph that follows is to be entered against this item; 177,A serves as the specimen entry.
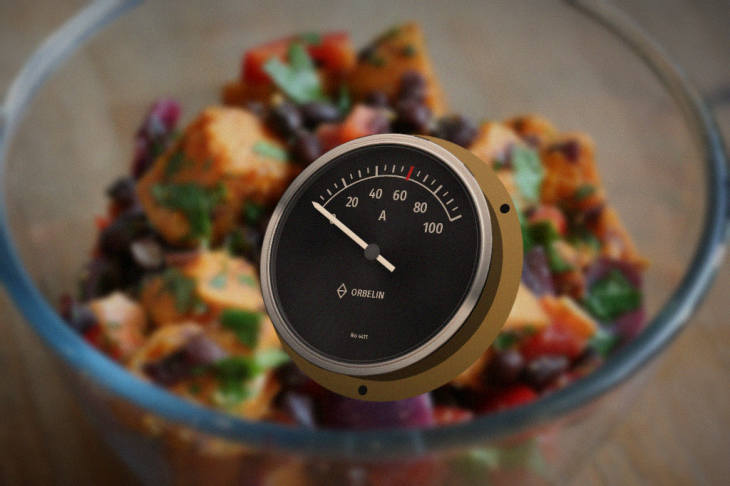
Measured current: 0,A
